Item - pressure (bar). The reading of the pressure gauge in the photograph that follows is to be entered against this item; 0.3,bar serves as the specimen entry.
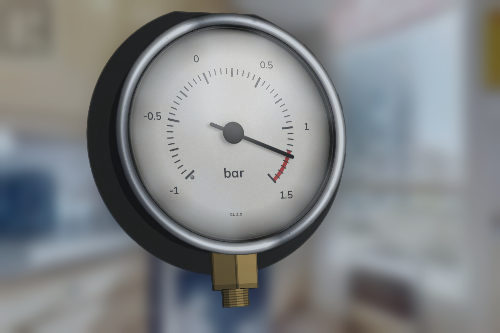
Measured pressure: 1.25,bar
